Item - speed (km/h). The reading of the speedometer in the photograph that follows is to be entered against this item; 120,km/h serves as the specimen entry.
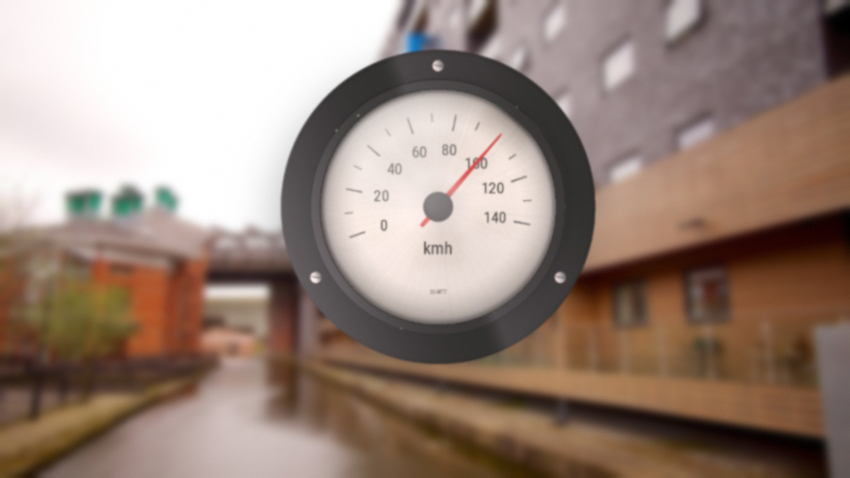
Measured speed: 100,km/h
